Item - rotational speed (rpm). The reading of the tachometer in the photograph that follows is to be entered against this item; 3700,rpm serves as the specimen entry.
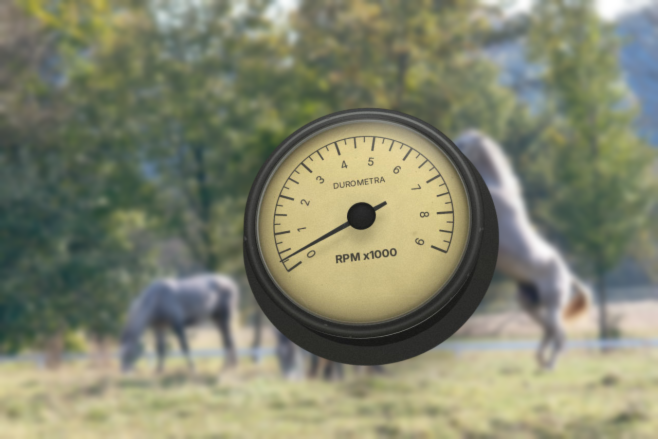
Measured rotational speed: 250,rpm
